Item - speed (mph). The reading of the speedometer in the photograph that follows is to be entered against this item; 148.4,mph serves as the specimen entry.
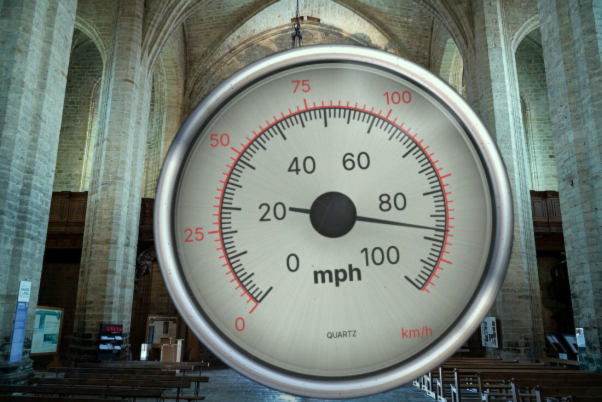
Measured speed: 88,mph
